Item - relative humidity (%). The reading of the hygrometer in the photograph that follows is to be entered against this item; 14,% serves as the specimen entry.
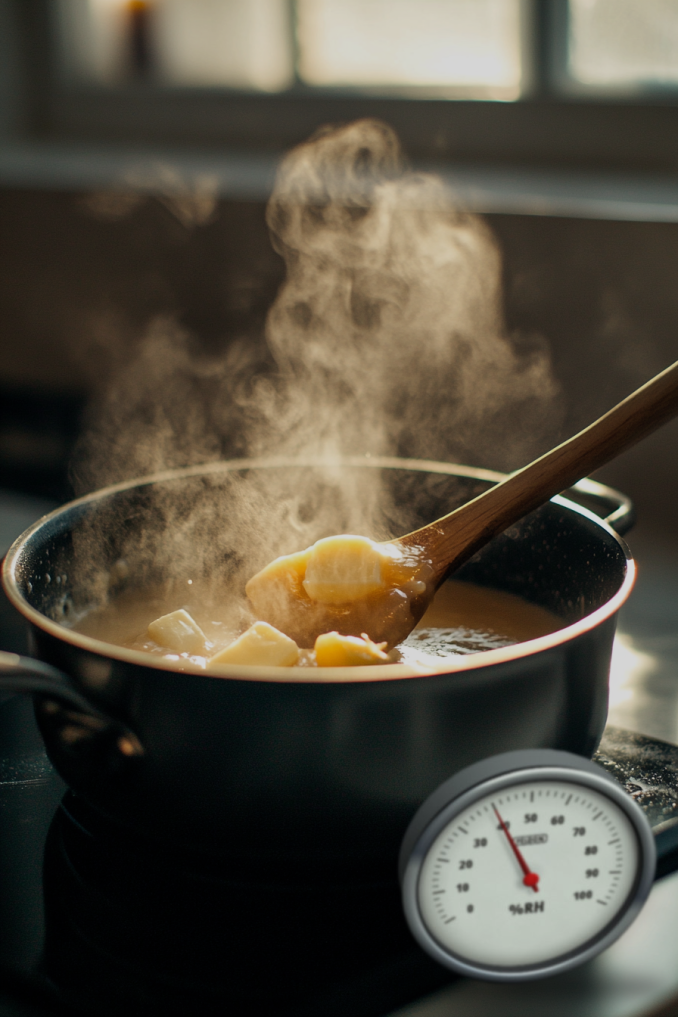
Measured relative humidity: 40,%
